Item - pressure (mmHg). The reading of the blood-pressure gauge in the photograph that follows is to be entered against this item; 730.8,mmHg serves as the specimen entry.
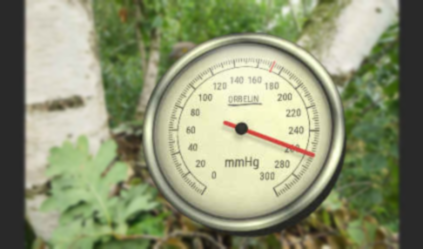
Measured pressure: 260,mmHg
